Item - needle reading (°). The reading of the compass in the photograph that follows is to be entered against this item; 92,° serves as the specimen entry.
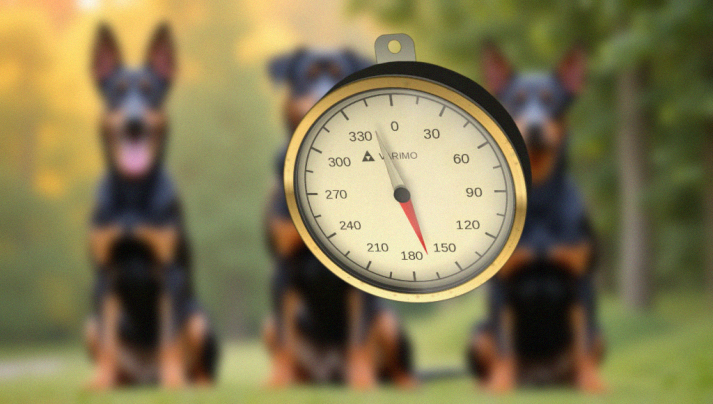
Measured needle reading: 165,°
